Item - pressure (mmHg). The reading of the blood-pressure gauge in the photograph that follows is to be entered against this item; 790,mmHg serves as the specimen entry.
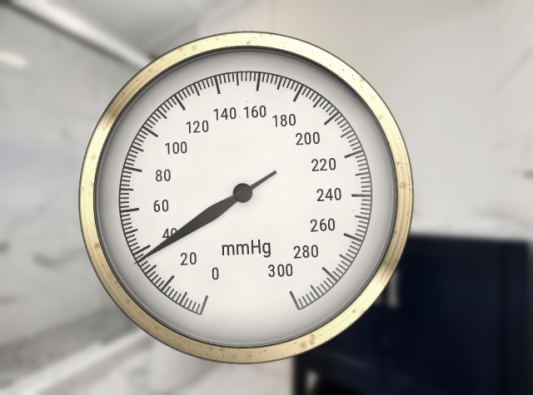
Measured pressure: 36,mmHg
